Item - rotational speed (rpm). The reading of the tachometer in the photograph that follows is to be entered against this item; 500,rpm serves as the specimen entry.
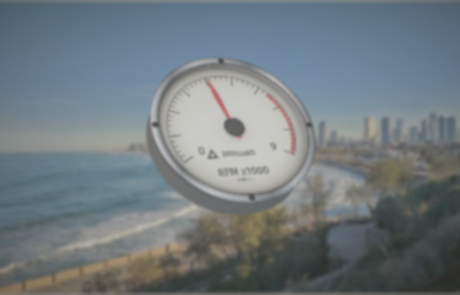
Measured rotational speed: 4000,rpm
